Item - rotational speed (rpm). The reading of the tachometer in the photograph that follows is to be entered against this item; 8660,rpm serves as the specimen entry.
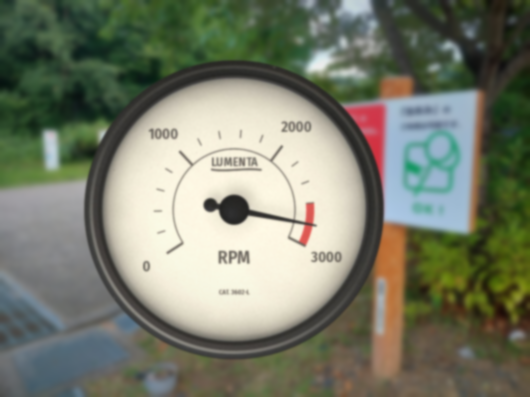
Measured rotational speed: 2800,rpm
